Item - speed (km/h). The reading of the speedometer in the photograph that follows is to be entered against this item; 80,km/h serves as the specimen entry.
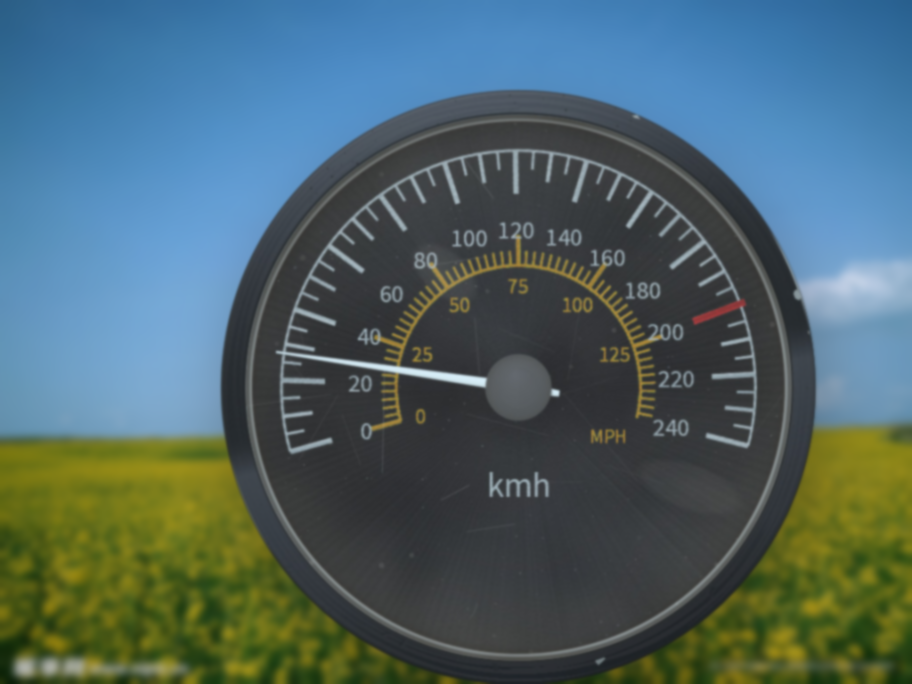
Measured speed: 27.5,km/h
